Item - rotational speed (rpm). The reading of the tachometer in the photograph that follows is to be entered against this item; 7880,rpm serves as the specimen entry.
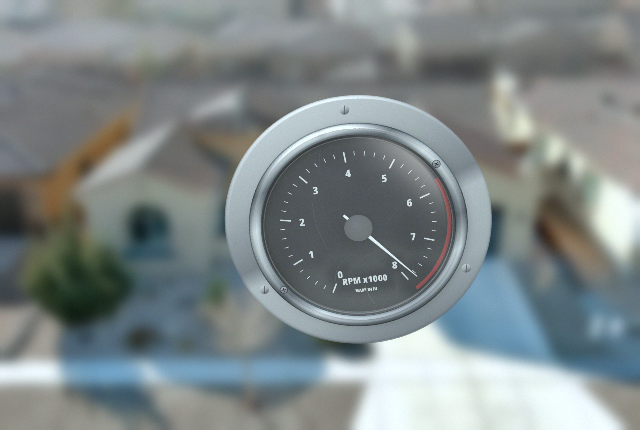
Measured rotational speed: 7800,rpm
